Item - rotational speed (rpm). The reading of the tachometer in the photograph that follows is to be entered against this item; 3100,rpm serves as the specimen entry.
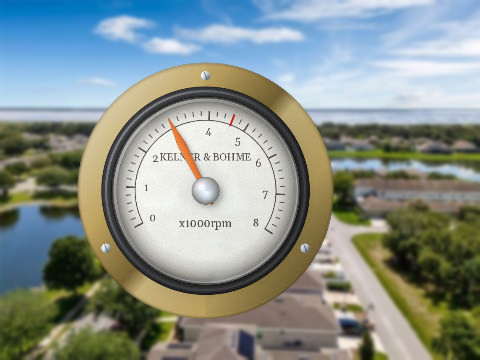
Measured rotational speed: 3000,rpm
